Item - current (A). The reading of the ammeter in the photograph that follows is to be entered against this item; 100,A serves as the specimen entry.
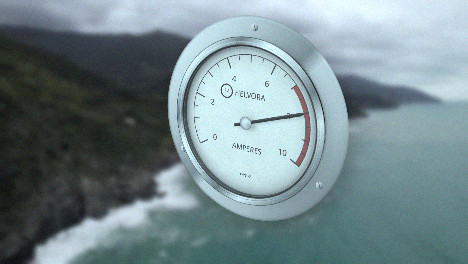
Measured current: 8,A
